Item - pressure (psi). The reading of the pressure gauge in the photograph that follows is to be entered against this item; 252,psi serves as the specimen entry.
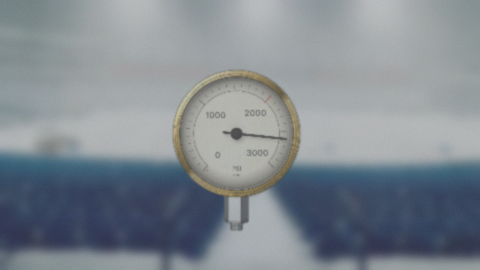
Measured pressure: 2600,psi
